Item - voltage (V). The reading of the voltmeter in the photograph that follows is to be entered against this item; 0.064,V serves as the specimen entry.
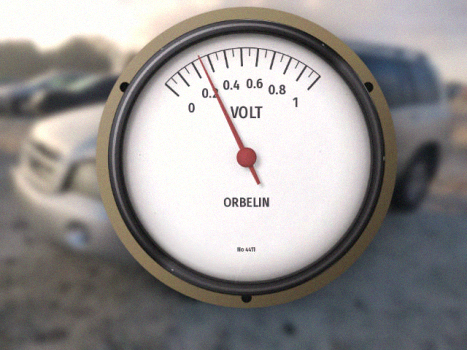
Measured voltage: 0.25,V
